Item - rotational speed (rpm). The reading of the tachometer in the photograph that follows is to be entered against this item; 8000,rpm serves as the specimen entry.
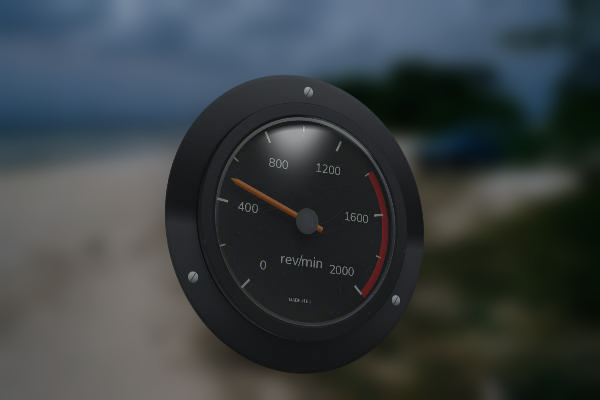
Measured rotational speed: 500,rpm
